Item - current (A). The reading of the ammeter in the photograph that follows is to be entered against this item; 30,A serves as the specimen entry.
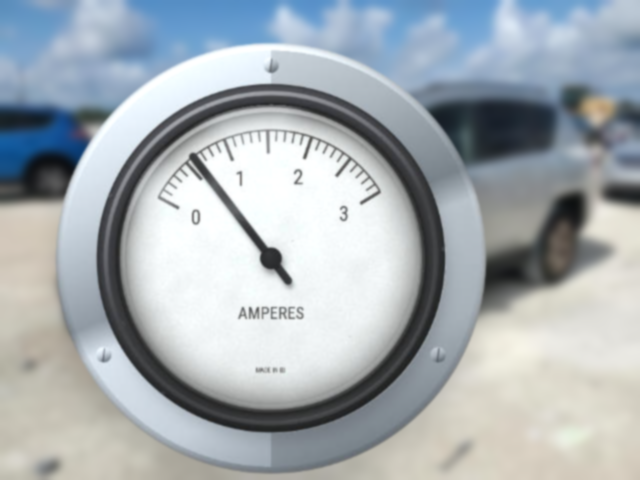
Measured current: 0.6,A
